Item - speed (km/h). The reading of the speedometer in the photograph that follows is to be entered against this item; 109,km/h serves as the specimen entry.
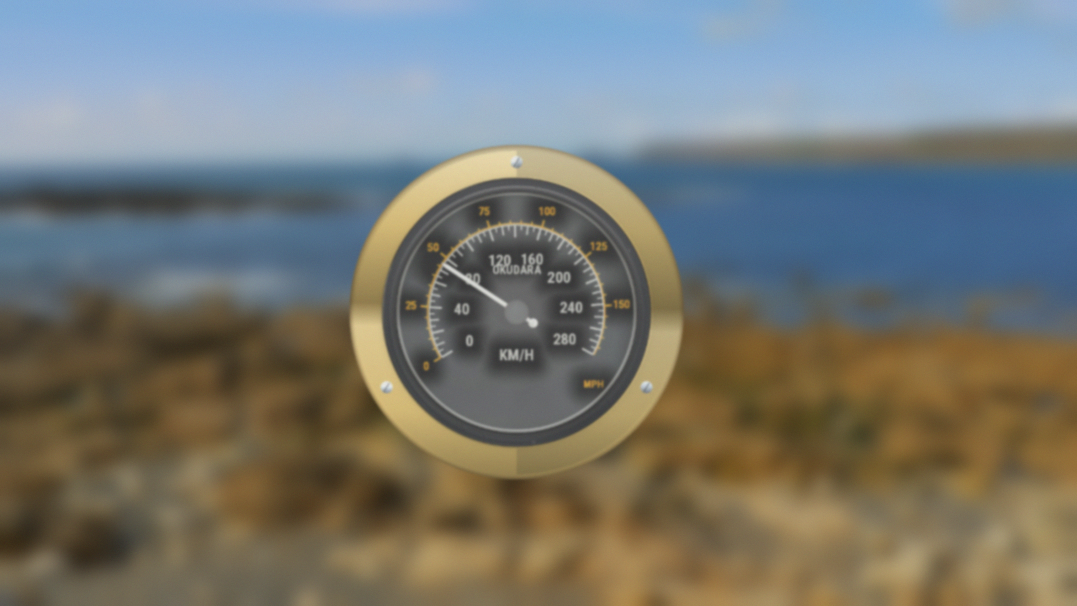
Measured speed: 75,km/h
